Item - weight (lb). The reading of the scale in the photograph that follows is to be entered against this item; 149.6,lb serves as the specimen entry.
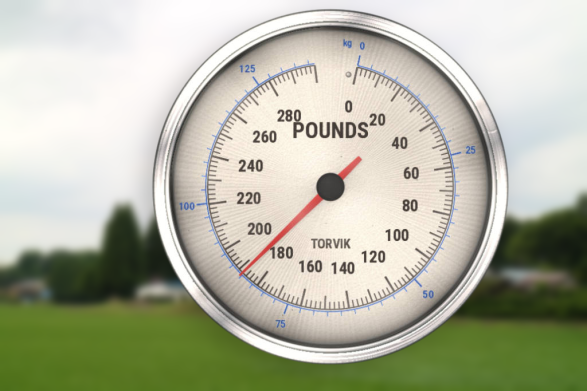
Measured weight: 188,lb
